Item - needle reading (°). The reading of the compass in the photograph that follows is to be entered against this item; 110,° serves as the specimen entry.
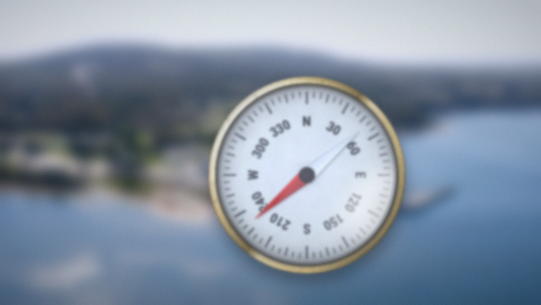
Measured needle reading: 230,°
